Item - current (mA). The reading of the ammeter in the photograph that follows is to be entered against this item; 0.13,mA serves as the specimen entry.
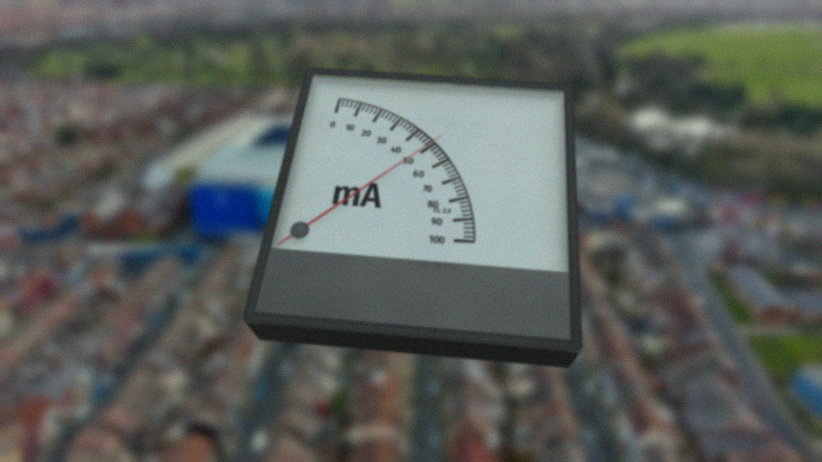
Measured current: 50,mA
